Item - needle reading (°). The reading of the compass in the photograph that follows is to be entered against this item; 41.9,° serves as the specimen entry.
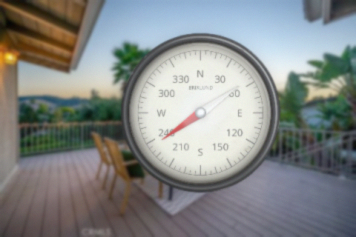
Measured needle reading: 235,°
